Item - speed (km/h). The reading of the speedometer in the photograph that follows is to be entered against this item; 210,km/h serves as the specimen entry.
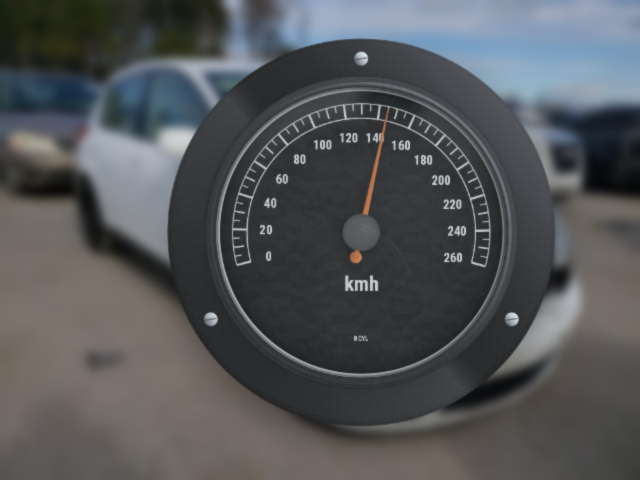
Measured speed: 145,km/h
